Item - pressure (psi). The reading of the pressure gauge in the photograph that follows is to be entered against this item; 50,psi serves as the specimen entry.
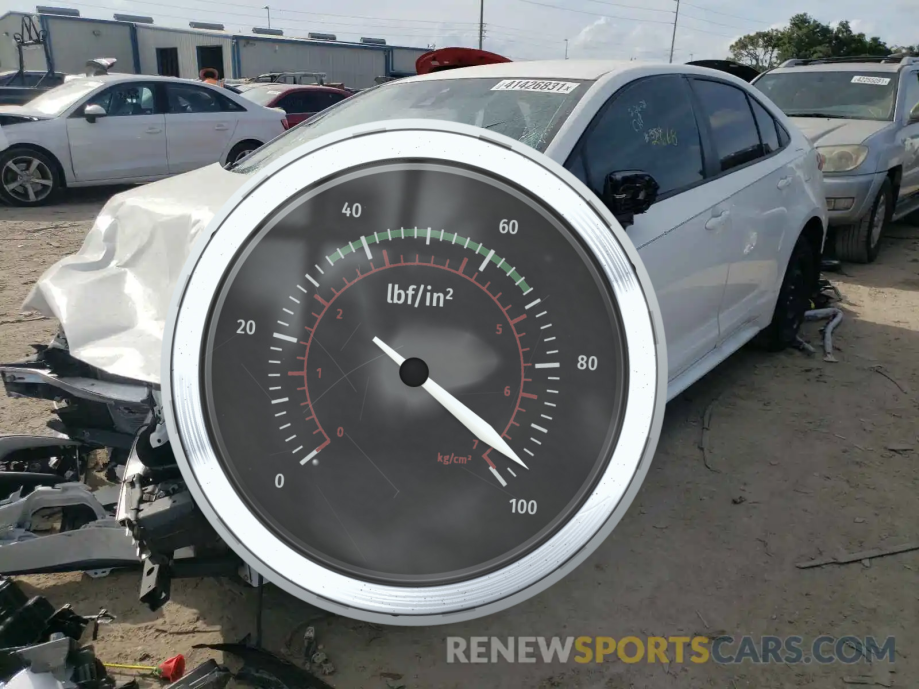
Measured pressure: 96,psi
